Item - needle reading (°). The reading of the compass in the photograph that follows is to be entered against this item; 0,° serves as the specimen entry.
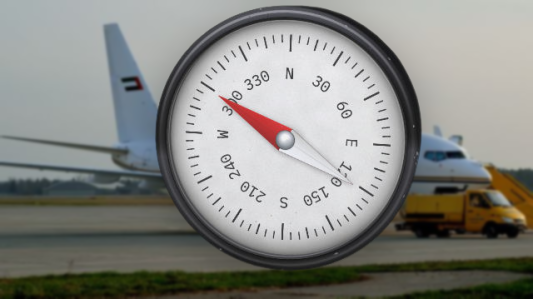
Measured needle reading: 300,°
